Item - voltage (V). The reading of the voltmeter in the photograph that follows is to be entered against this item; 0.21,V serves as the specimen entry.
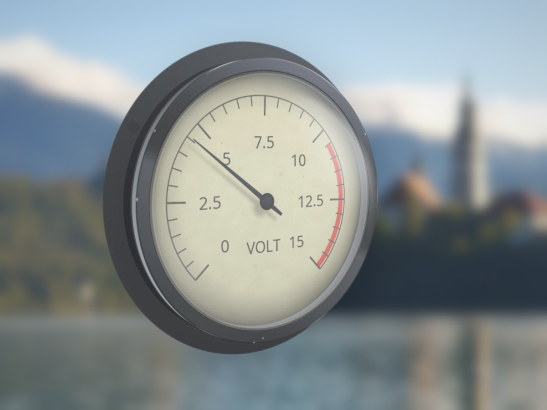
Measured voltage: 4.5,V
